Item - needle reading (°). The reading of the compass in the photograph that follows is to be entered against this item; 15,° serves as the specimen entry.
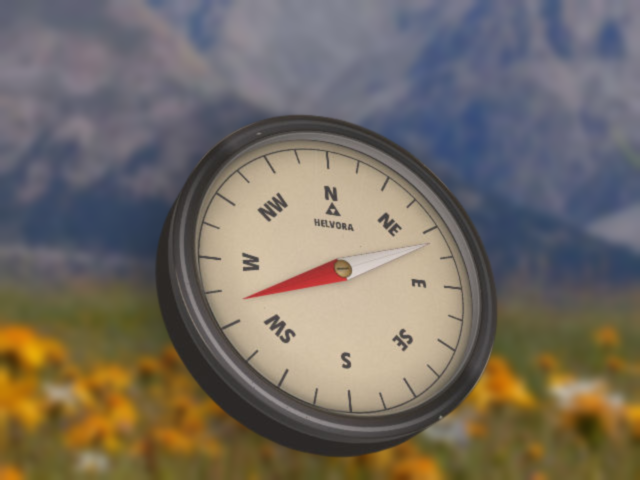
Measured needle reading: 247.5,°
